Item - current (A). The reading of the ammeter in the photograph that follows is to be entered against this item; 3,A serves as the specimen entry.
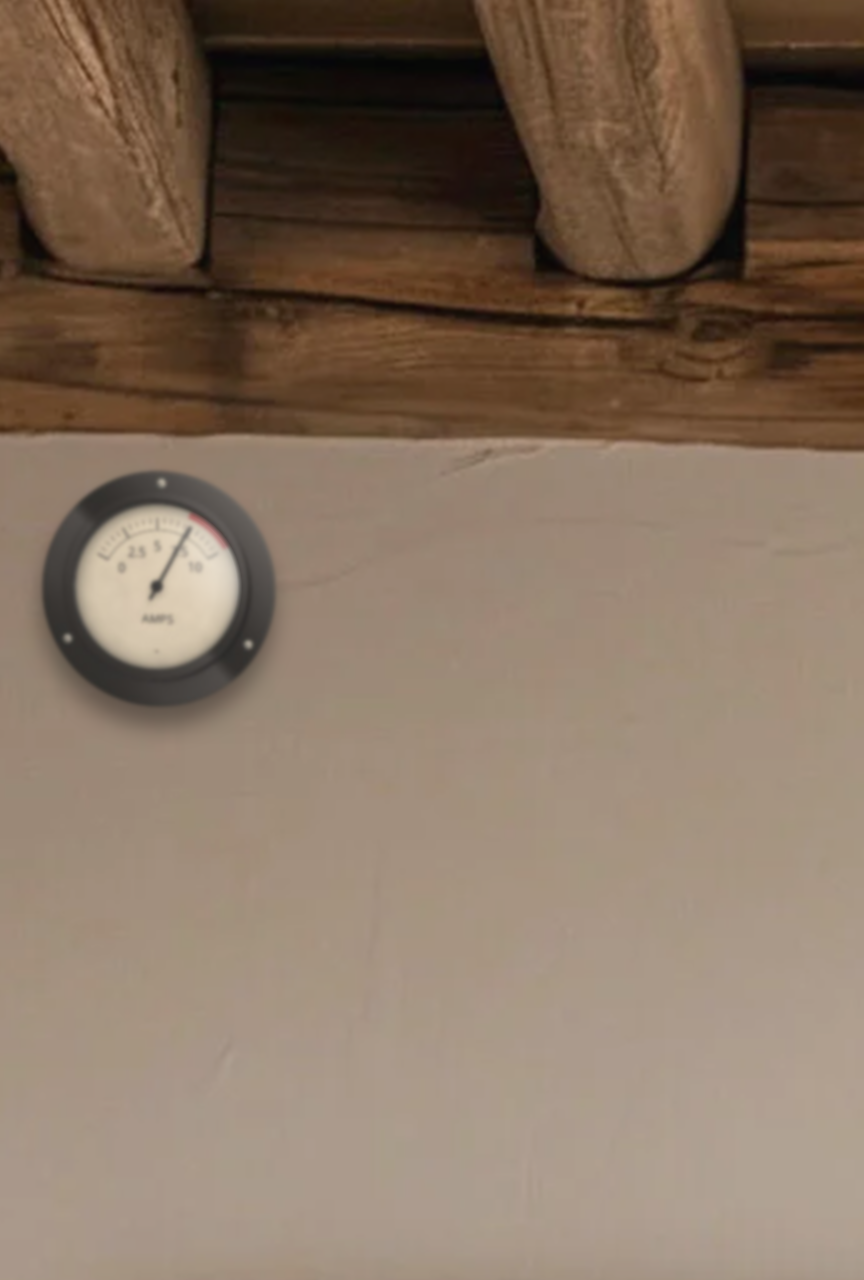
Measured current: 7.5,A
